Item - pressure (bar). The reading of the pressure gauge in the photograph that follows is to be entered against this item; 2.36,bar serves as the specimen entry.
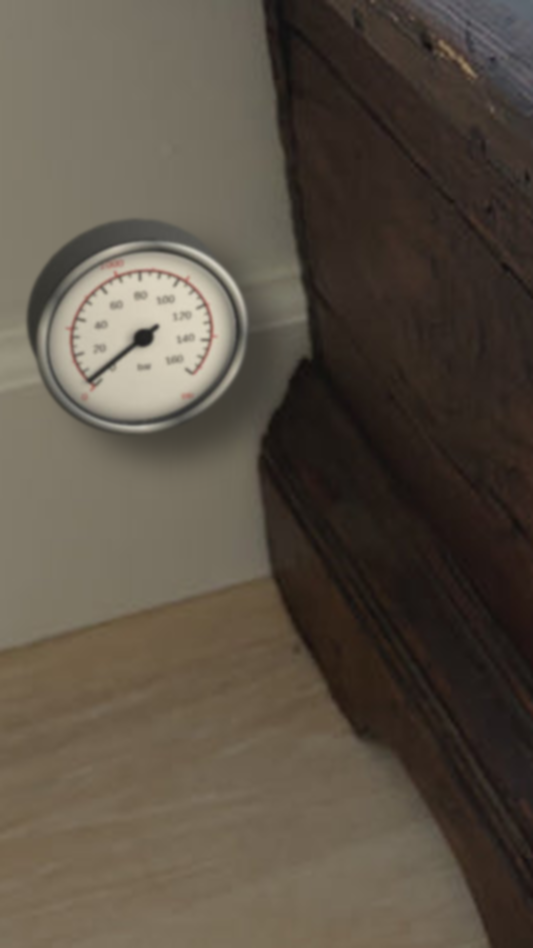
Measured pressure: 5,bar
